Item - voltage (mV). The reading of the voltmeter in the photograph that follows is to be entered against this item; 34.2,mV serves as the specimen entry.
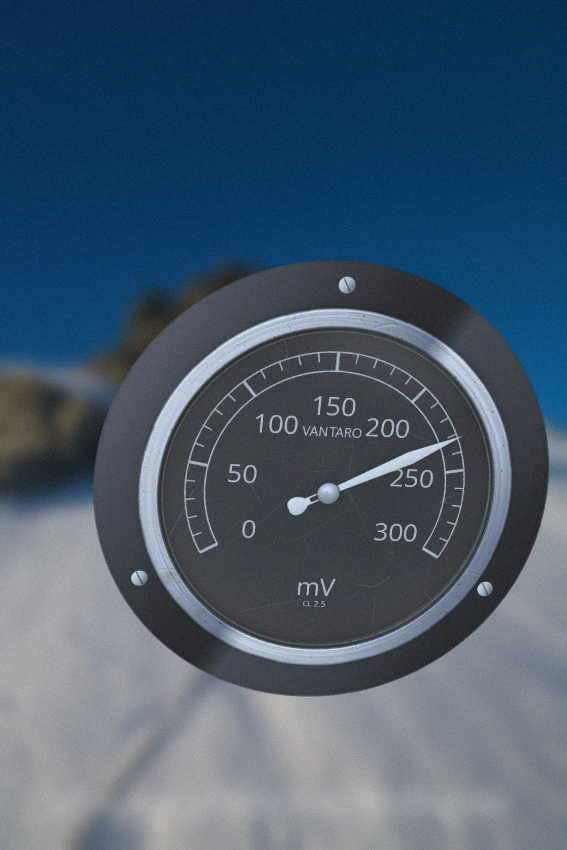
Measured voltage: 230,mV
